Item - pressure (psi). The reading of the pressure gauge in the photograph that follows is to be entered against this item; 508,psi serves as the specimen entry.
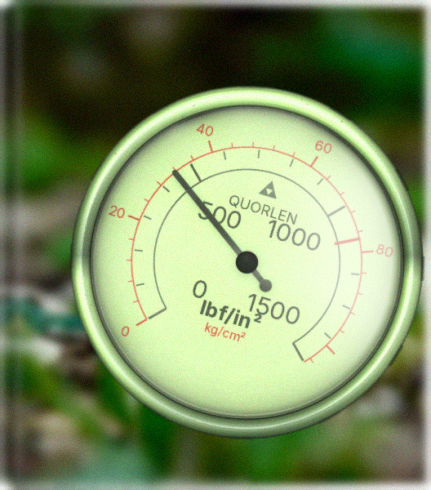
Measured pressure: 450,psi
